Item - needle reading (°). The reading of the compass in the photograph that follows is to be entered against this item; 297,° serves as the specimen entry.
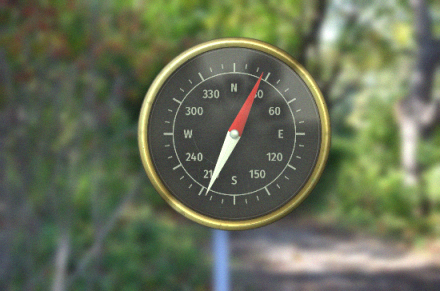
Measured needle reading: 25,°
